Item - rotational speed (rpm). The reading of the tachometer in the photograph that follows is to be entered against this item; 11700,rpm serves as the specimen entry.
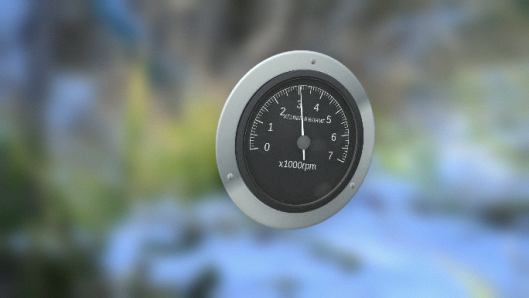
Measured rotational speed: 3000,rpm
